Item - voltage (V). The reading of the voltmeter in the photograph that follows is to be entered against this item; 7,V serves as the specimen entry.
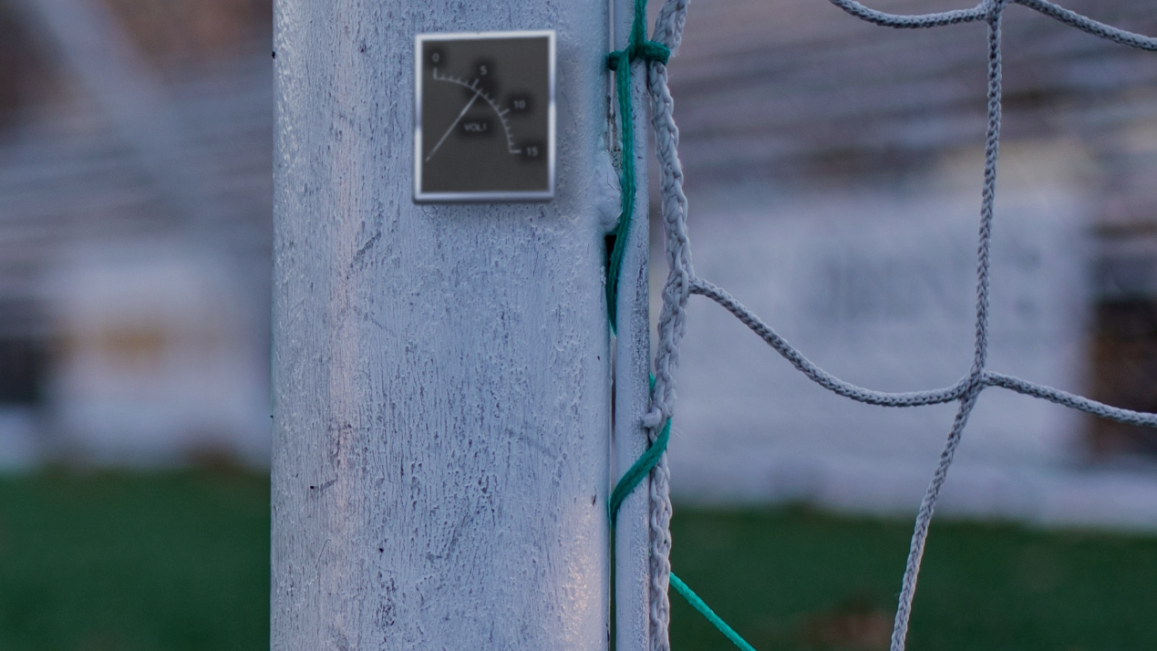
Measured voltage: 6,V
